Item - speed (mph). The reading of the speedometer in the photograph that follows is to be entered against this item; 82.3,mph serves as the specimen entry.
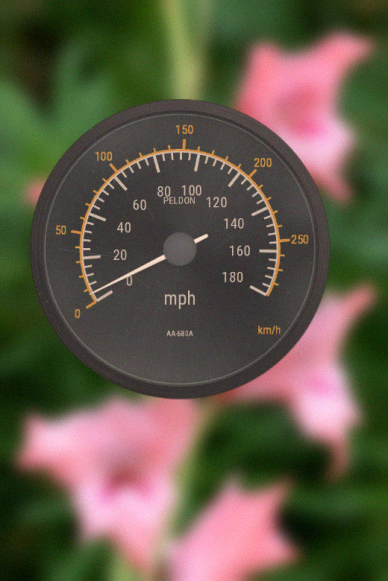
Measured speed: 4,mph
